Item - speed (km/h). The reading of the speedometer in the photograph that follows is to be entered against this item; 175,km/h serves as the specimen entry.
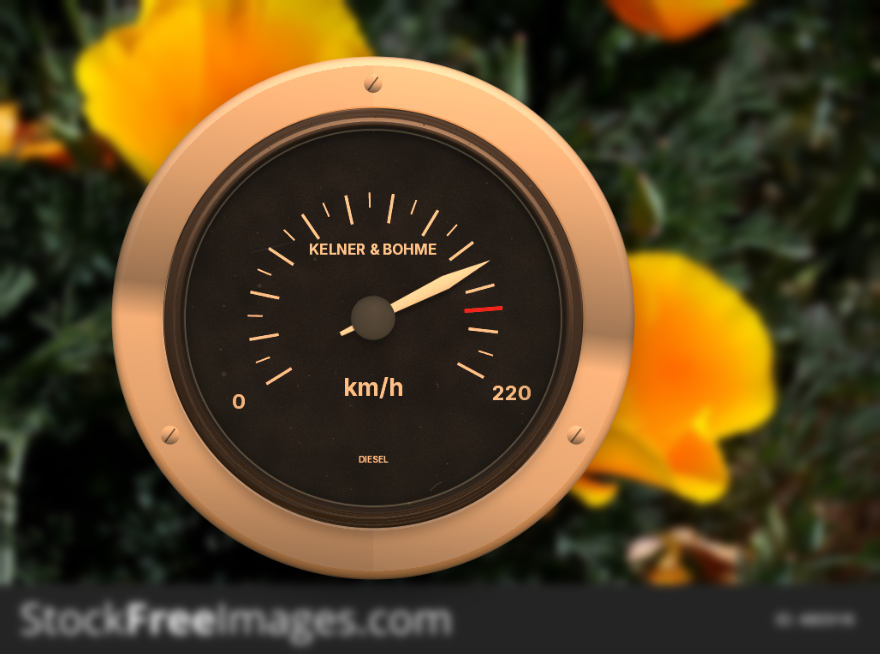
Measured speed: 170,km/h
